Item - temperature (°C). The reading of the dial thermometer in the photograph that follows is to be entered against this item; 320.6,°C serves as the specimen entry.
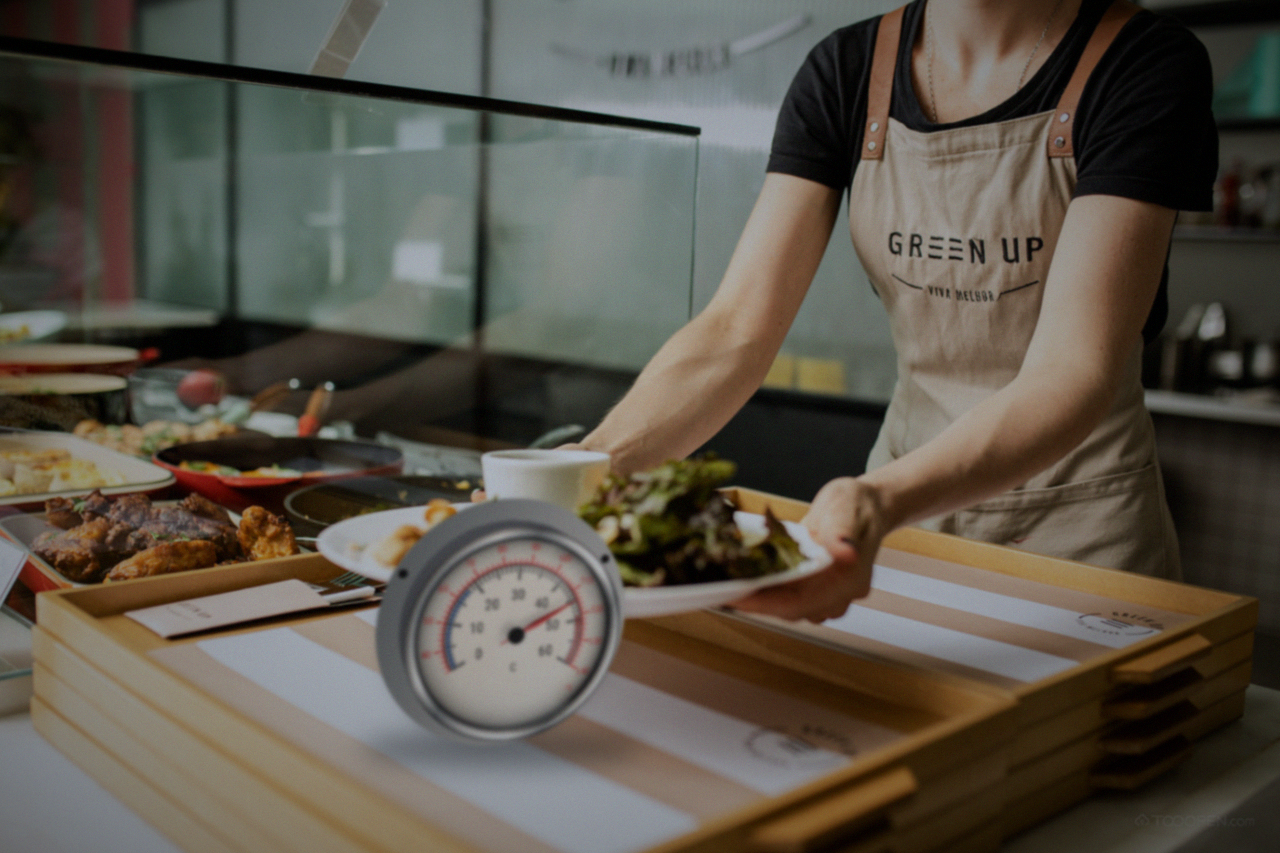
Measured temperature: 45,°C
